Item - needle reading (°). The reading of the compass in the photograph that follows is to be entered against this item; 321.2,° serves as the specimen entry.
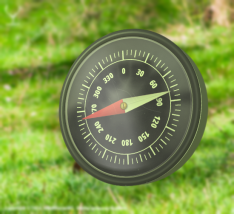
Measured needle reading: 260,°
